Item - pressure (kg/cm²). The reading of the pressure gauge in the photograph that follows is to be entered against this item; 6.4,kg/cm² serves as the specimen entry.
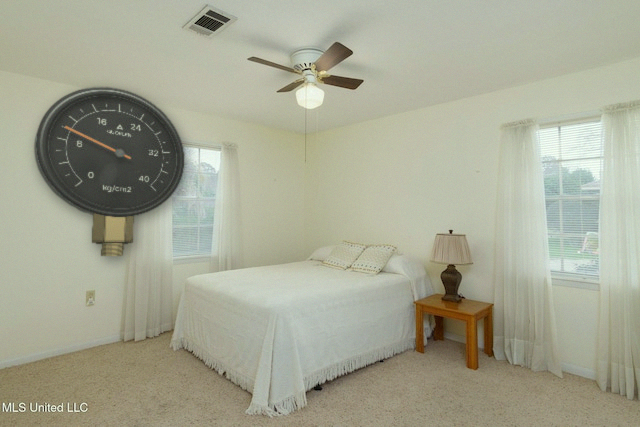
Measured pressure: 10,kg/cm²
